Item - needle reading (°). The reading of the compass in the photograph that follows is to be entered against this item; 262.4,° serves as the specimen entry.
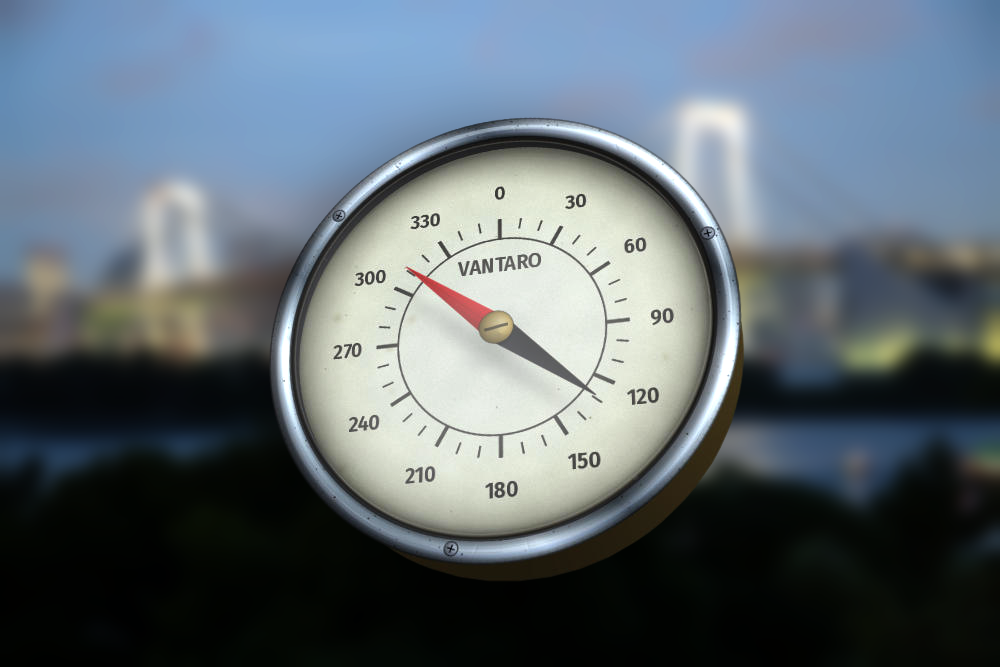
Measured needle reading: 310,°
